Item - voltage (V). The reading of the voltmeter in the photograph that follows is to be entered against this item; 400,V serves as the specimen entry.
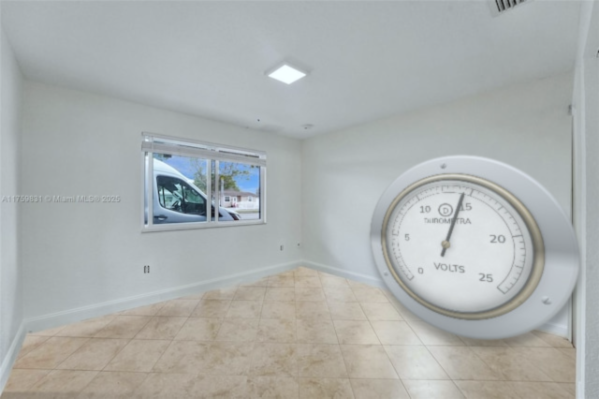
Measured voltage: 14.5,V
